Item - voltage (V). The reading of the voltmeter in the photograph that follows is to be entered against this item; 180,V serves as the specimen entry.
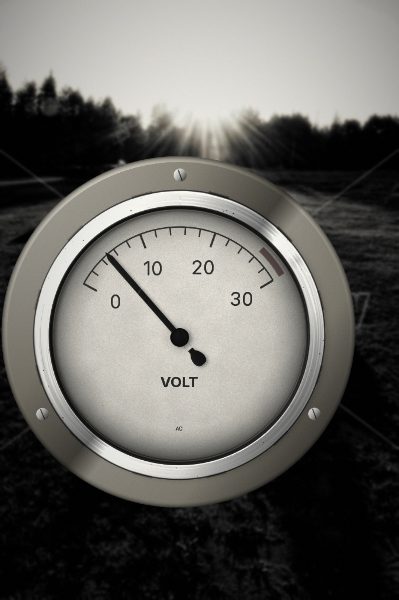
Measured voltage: 5,V
